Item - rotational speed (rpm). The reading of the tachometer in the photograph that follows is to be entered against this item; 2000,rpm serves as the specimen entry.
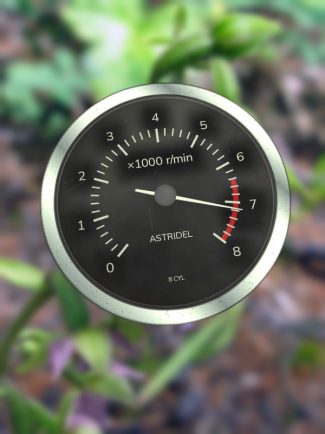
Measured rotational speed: 7200,rpm
